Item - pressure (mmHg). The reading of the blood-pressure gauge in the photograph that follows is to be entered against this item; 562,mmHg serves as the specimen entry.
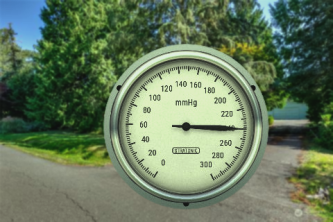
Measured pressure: 240,mmHg
